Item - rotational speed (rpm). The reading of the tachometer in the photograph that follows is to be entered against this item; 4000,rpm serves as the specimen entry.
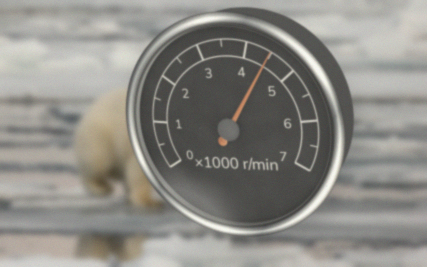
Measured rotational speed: 4500,rpm
